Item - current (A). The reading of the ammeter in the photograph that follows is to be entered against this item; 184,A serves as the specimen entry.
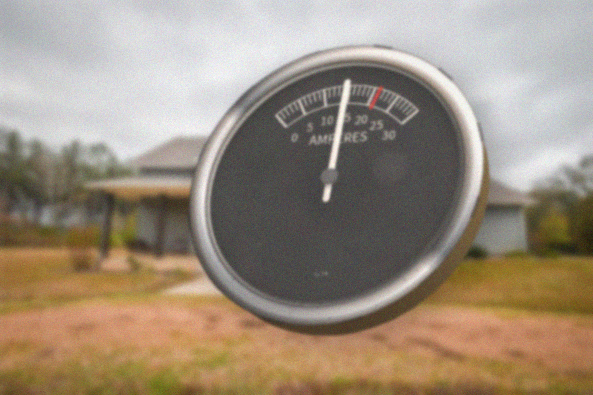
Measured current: 15,A
